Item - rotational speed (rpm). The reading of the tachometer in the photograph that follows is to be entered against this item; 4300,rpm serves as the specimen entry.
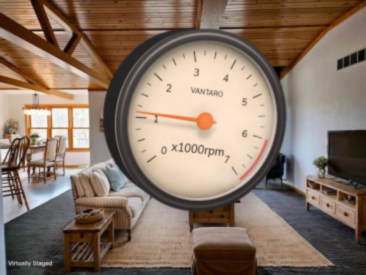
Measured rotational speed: 1125,rpm
